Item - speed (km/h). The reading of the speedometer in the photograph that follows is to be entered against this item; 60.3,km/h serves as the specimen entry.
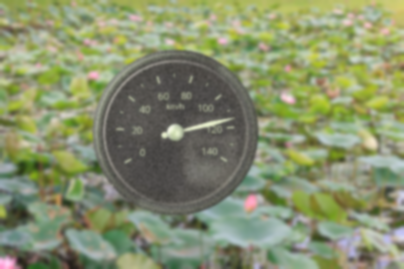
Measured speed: 115,km/h
